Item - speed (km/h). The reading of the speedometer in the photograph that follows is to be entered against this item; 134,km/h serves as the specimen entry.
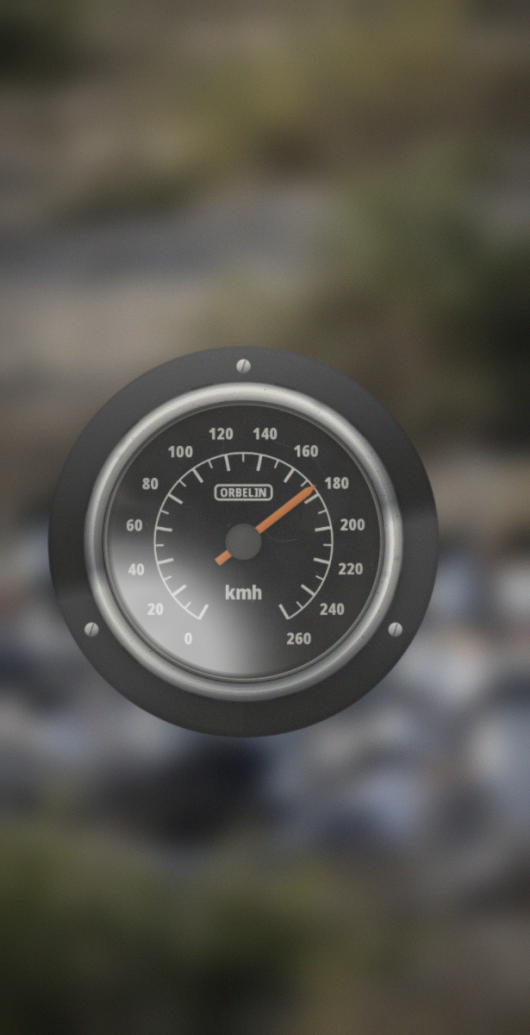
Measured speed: 175,km/h
